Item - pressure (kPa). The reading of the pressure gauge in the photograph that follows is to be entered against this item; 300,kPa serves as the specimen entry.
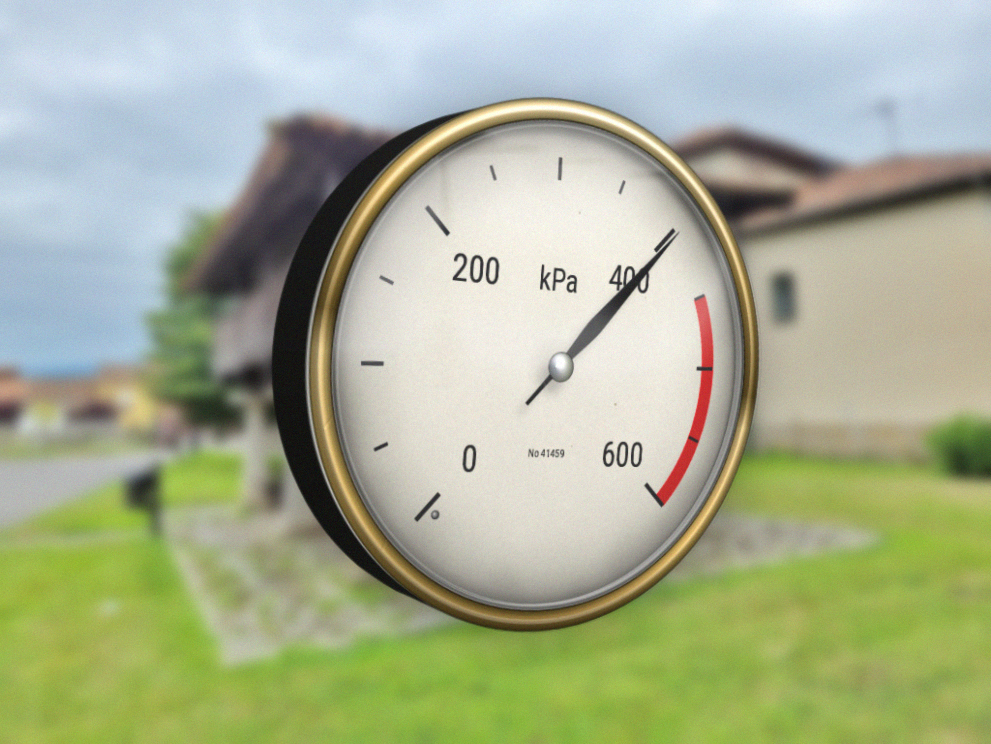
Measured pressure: 400,kPa
